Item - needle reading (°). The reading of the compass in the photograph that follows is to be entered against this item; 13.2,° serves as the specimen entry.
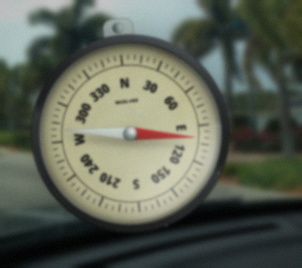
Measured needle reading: 100,°
